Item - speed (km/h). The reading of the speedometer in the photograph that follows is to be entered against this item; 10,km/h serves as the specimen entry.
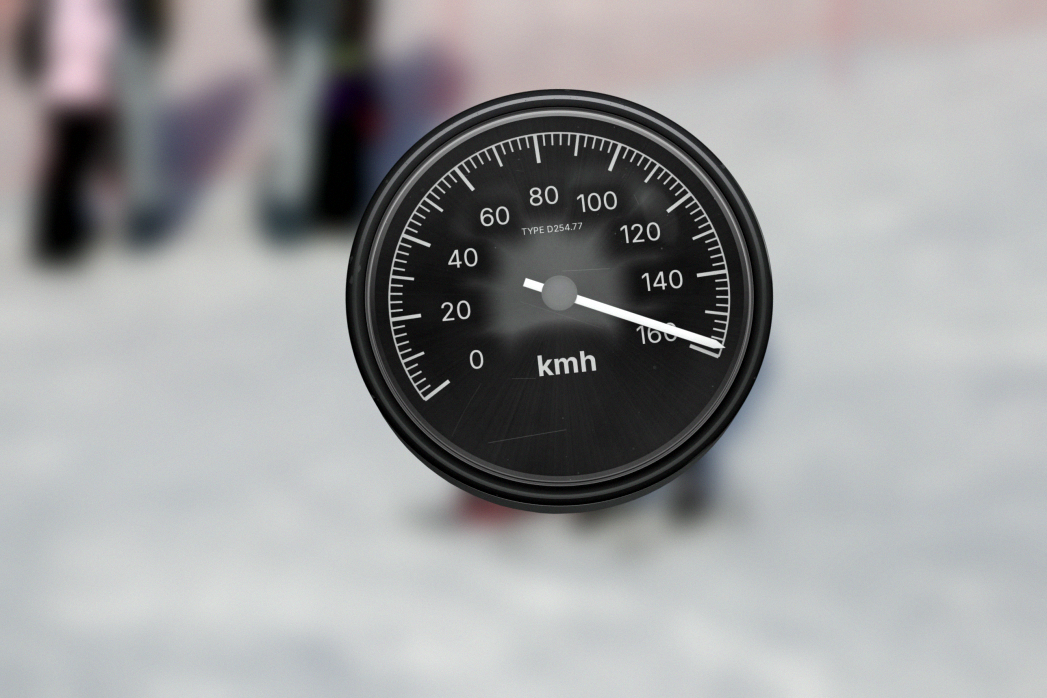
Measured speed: 158,km/h
